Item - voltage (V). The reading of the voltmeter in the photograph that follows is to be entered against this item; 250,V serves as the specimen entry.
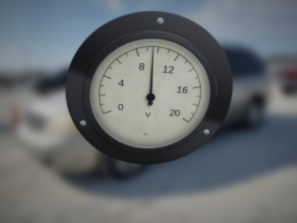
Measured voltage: 9.5,V
